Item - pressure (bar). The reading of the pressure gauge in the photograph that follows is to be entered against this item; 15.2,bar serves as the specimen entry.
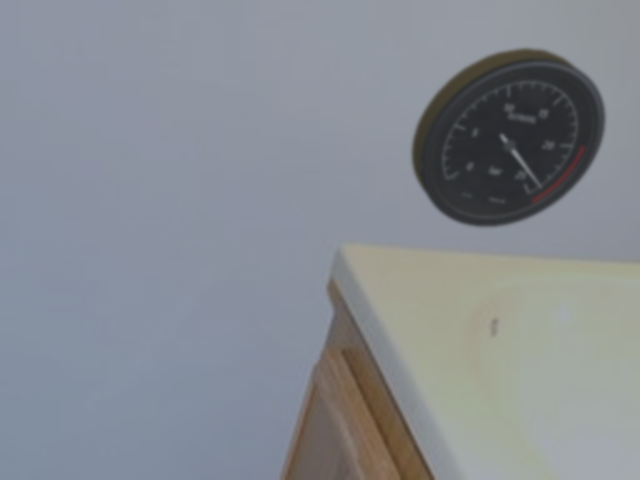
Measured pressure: 24,bar
